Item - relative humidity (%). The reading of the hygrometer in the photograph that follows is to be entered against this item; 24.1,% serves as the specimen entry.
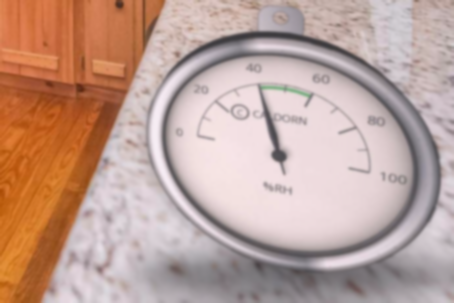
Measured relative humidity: 40,%
